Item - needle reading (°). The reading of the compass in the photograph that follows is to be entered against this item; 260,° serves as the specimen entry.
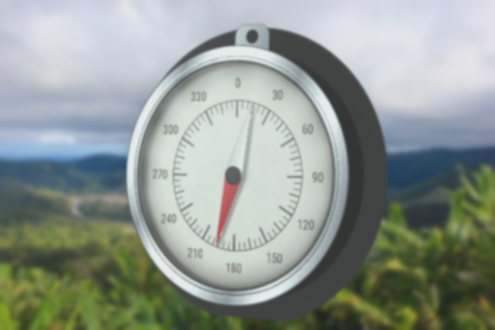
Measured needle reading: 195,°
